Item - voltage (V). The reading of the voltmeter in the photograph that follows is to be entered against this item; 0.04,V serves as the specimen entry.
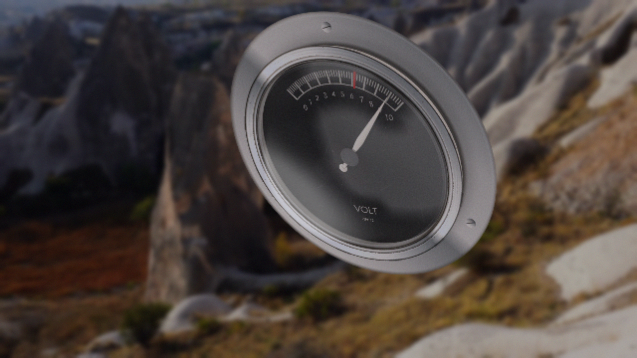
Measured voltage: 9,V
